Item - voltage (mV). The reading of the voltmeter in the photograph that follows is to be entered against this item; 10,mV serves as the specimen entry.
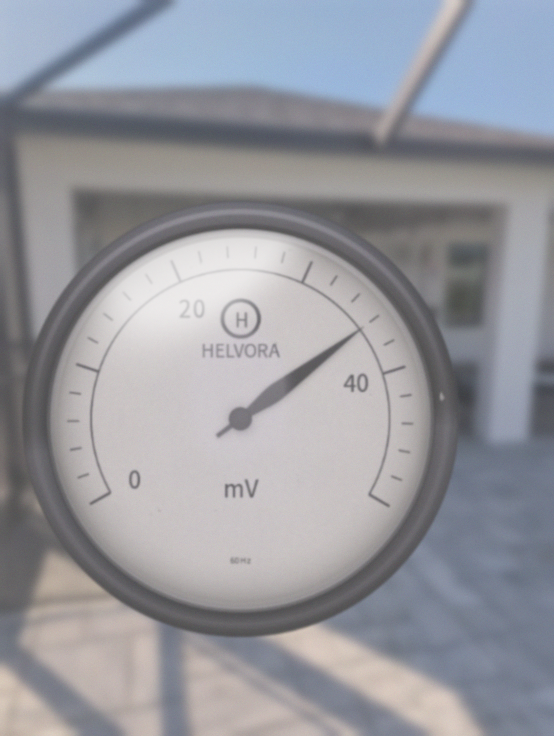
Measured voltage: 36,mV
